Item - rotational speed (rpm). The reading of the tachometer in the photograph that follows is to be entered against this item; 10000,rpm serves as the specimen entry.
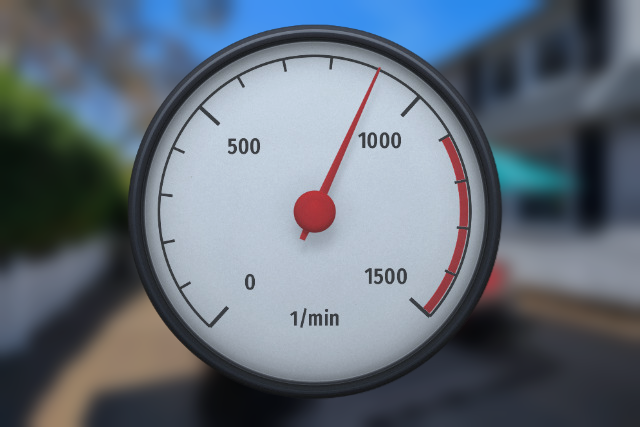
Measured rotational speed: 900,rpm
